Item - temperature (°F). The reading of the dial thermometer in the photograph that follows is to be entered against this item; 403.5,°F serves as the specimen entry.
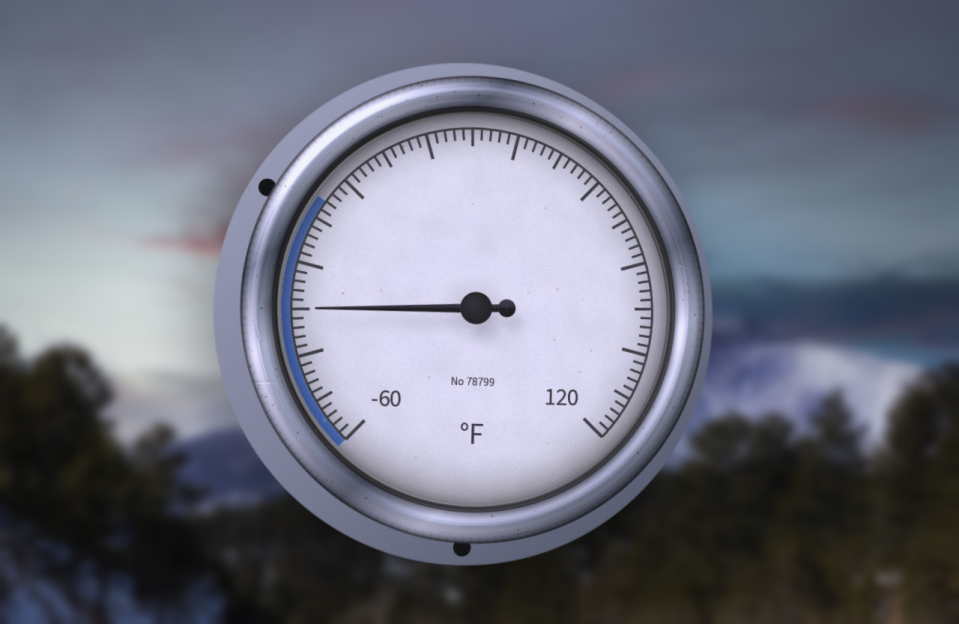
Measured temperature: -30,°F
